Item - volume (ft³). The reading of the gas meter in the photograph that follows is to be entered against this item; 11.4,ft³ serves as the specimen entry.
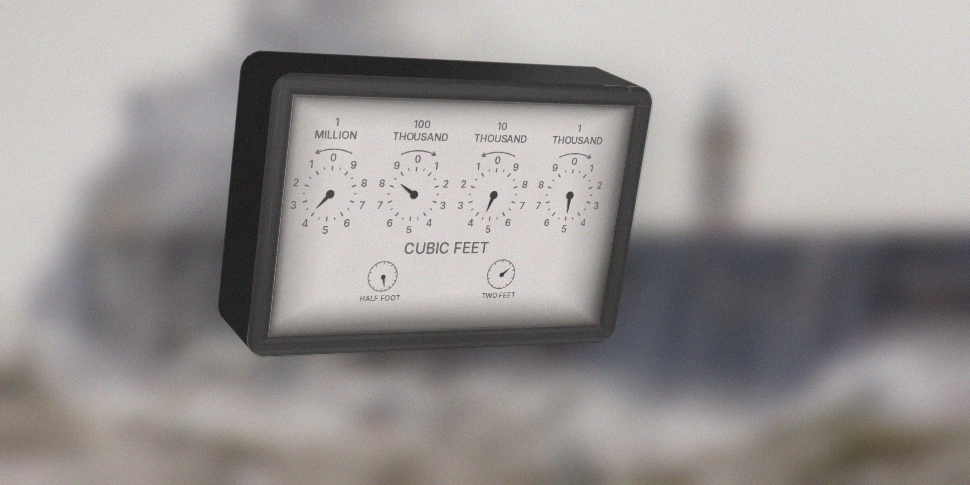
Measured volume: 384500,ft³
